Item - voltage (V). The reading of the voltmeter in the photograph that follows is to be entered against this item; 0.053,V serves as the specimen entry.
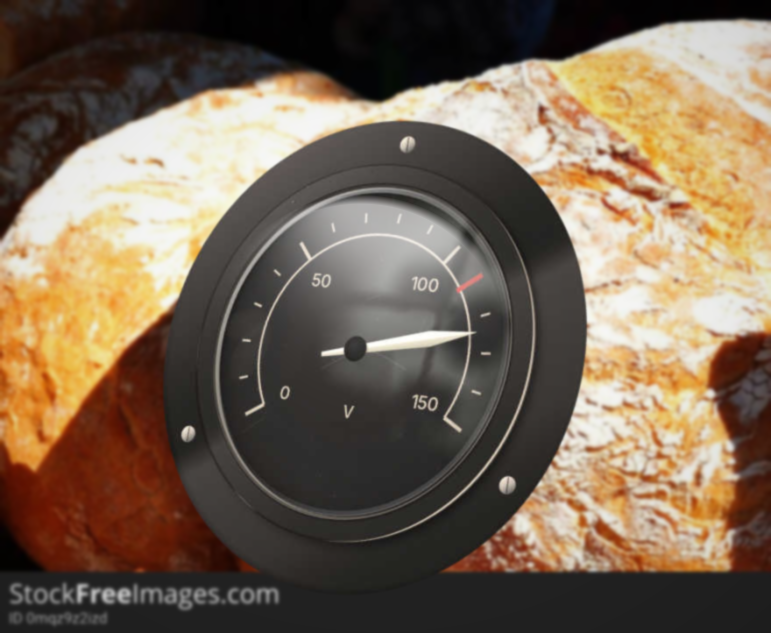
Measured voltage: 125,V
